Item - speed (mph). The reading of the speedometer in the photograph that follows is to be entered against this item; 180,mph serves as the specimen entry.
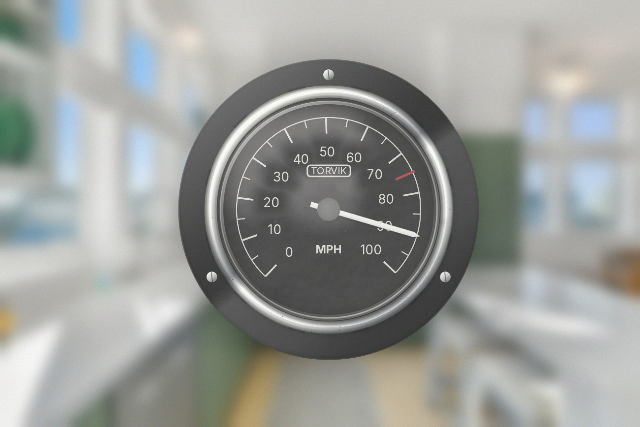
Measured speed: 90,mph
